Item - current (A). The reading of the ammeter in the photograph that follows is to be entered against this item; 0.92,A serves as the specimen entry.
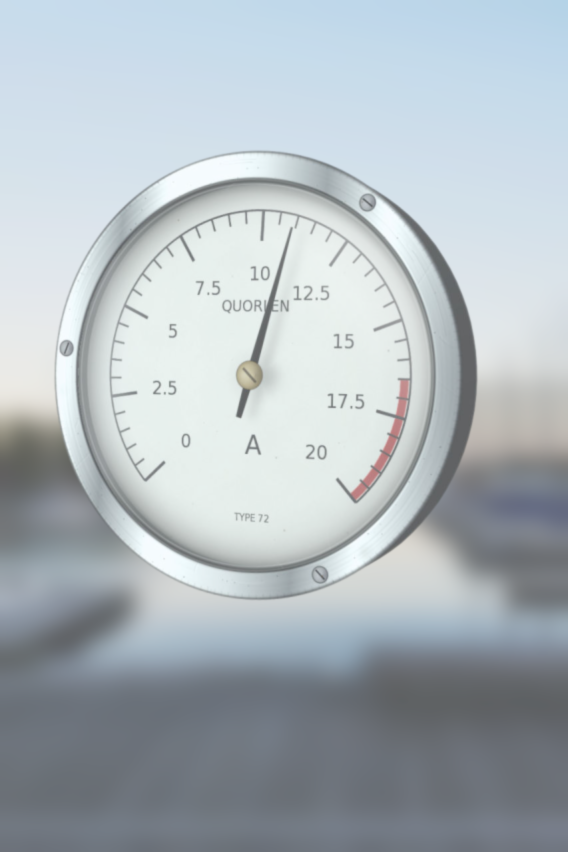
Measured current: 11,A
